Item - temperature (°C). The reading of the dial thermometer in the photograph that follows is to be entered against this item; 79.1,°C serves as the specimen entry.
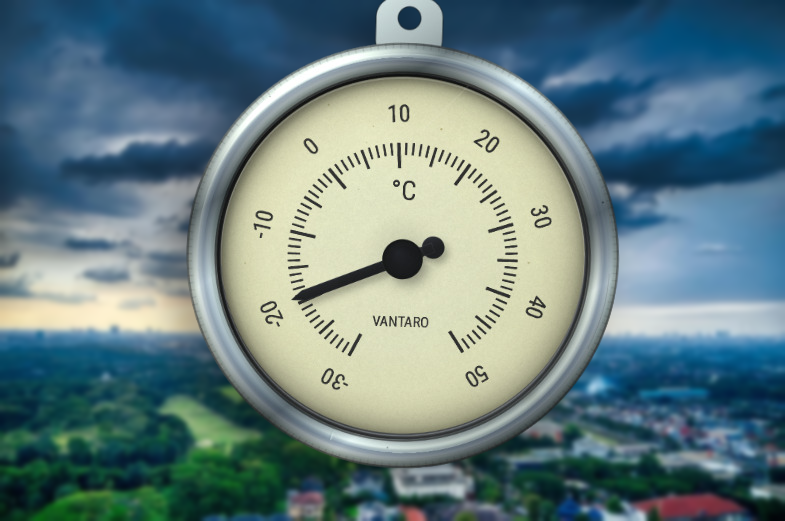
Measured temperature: -19,°C
